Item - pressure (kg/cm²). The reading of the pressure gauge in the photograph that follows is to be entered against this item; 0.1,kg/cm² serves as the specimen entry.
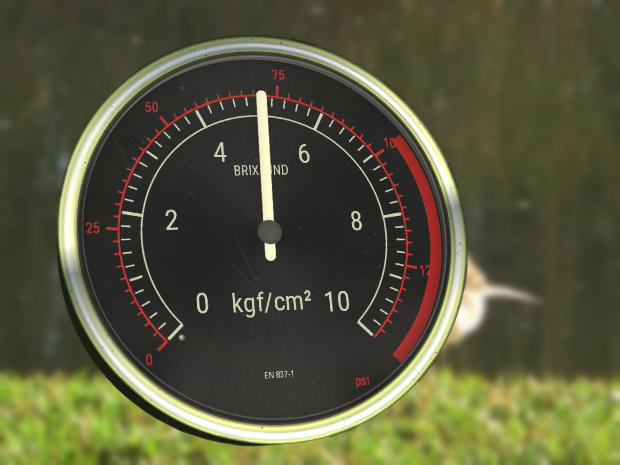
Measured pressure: 5,kg/cm²
